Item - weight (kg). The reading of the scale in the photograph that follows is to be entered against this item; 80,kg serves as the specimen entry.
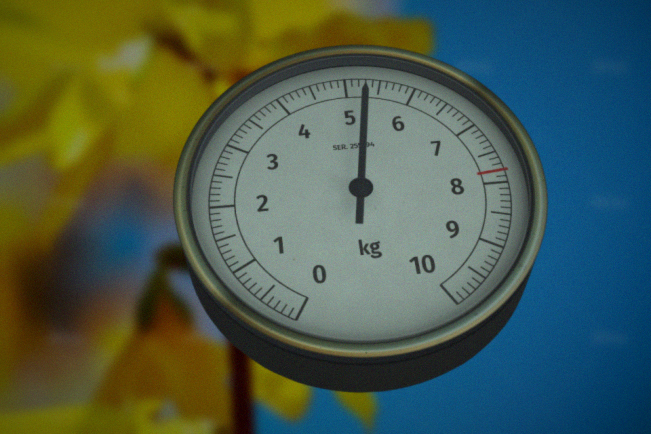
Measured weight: 5.3,kg
